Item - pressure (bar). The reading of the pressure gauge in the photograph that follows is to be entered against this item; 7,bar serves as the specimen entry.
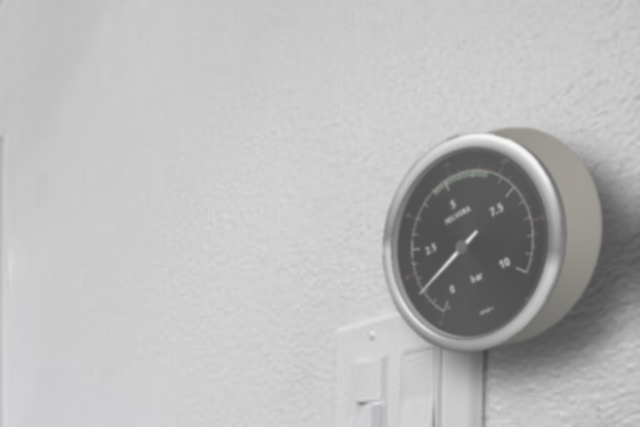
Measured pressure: 1,bar
